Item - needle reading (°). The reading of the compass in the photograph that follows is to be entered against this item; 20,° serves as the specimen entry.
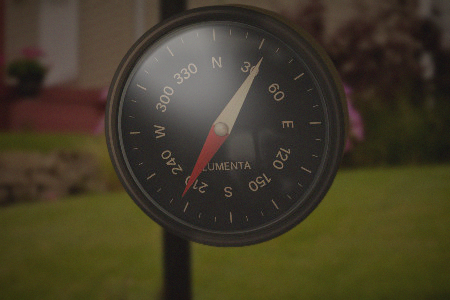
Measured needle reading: 215,°
